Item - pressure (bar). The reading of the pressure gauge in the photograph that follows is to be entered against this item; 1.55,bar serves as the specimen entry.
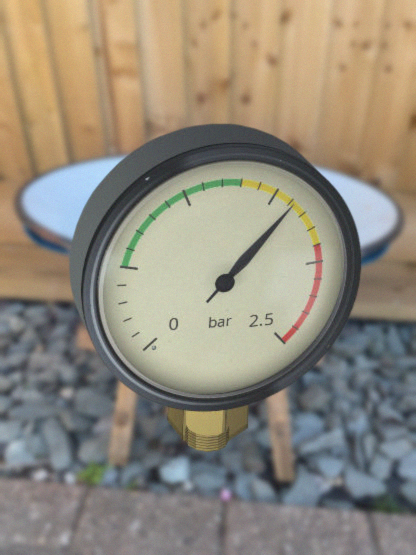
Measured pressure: 1.6,bar
